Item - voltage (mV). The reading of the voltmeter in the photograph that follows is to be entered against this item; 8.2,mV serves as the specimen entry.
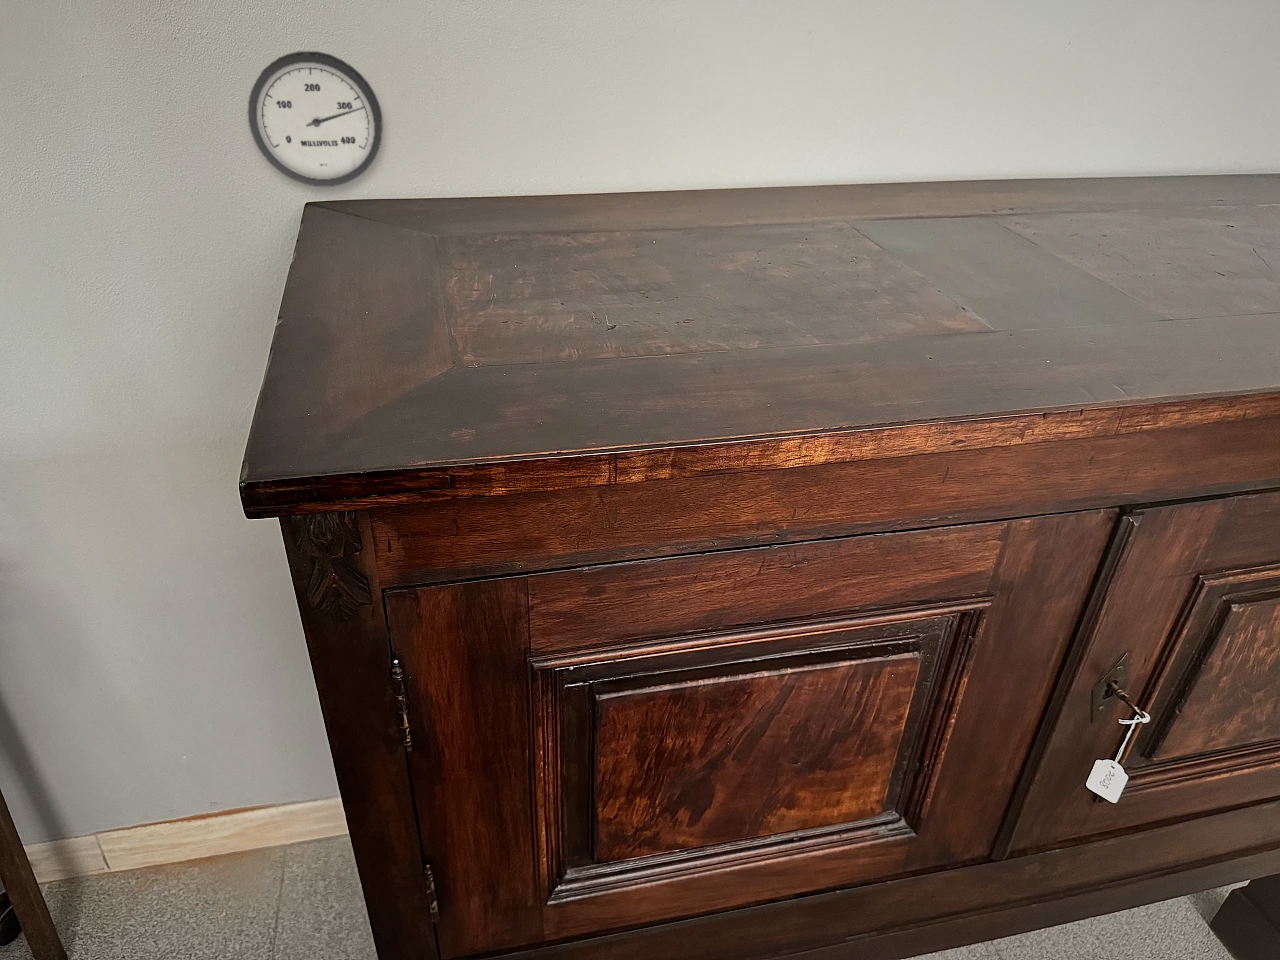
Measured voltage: 320,mV
